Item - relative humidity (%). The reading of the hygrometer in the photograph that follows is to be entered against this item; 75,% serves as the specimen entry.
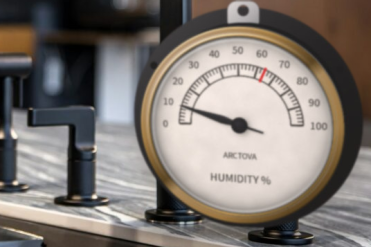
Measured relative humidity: 10,%
